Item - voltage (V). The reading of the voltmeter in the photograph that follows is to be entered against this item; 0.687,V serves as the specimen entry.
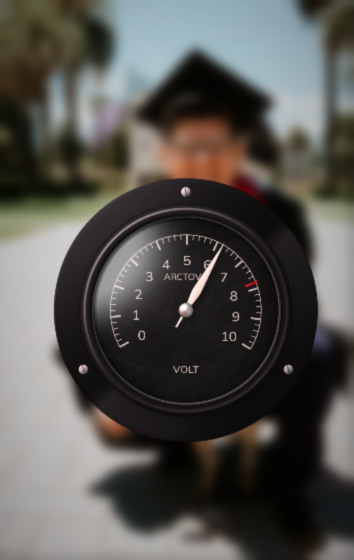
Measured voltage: 6.2,V
